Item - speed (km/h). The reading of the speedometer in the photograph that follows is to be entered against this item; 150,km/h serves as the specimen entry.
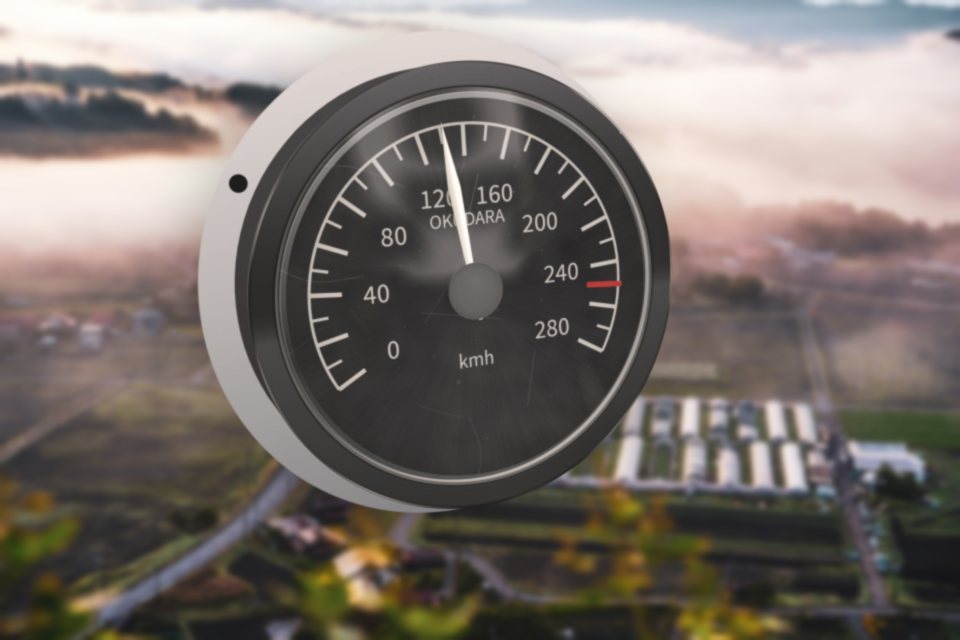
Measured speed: 130,km/h
